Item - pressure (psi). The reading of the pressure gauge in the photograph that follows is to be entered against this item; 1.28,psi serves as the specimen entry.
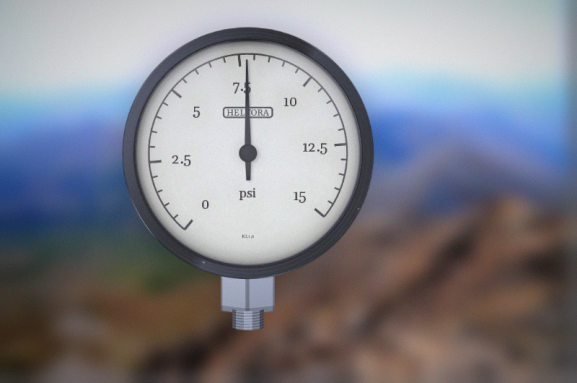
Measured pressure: 7.75,psi
